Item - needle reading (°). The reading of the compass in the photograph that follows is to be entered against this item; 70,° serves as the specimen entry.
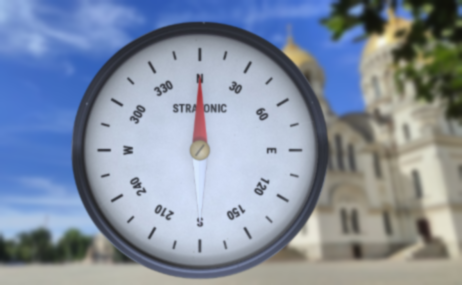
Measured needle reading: 0,°
